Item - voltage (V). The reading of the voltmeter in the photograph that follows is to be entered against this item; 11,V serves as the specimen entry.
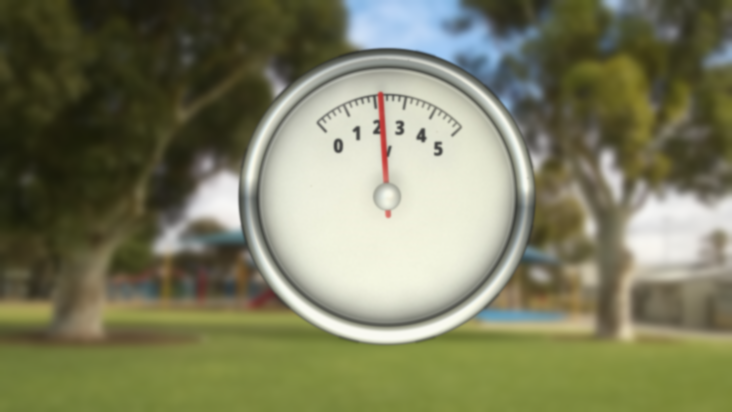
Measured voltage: 2.2,V
